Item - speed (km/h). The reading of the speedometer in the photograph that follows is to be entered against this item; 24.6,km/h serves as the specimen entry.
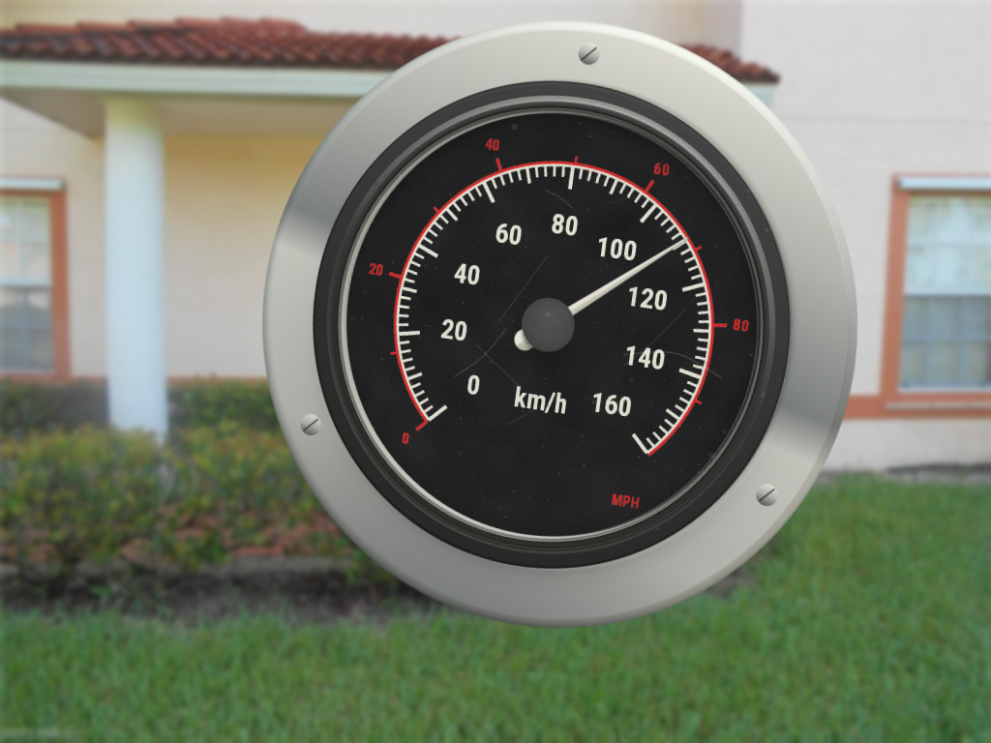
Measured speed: 110,km/h
